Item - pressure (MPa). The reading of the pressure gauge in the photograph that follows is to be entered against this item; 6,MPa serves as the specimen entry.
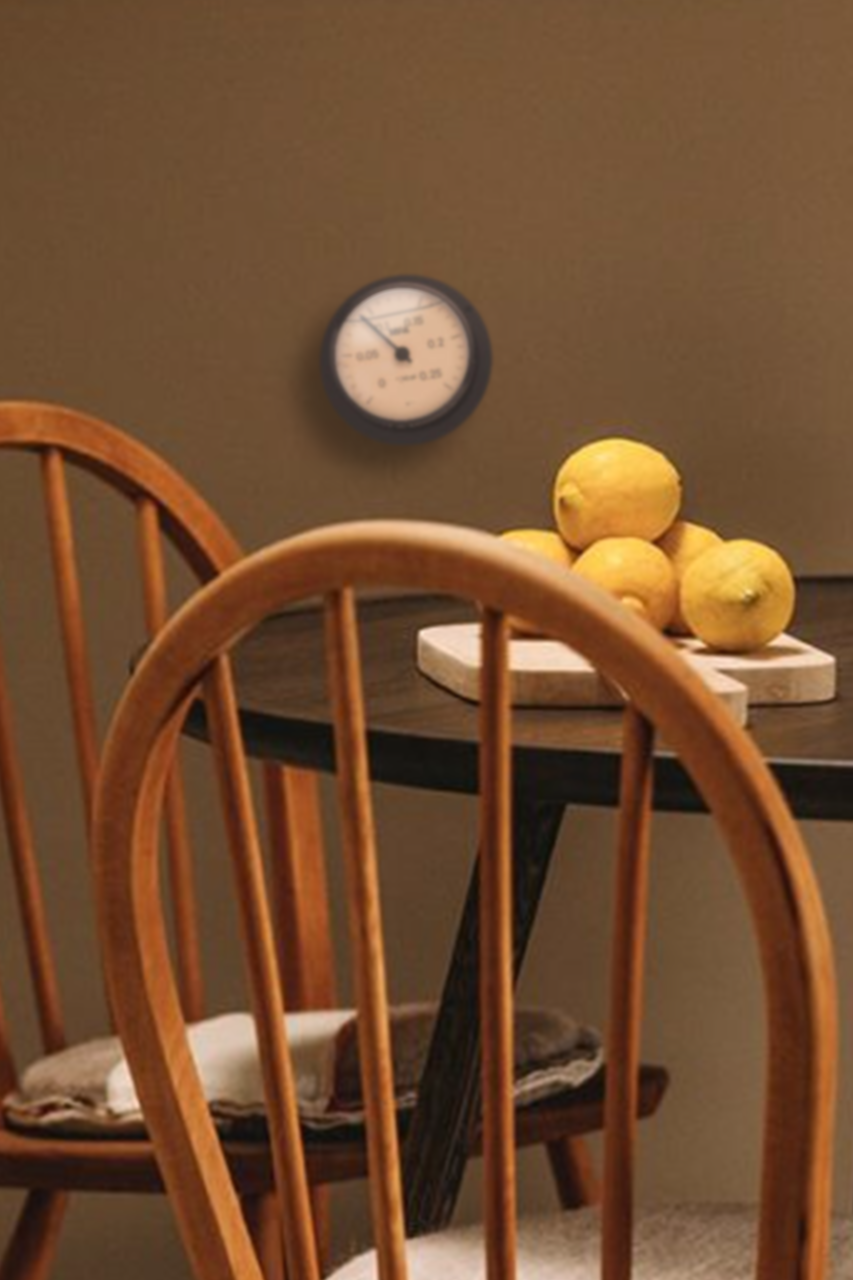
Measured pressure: 0.09,MPa
